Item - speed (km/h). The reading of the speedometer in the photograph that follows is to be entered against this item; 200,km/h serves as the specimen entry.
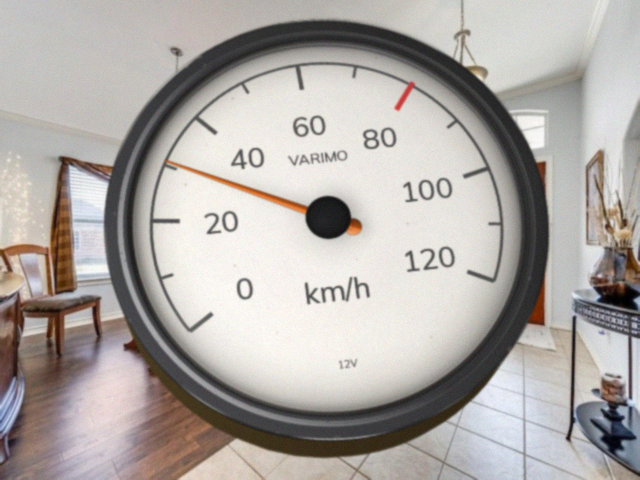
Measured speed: 30,km/h
